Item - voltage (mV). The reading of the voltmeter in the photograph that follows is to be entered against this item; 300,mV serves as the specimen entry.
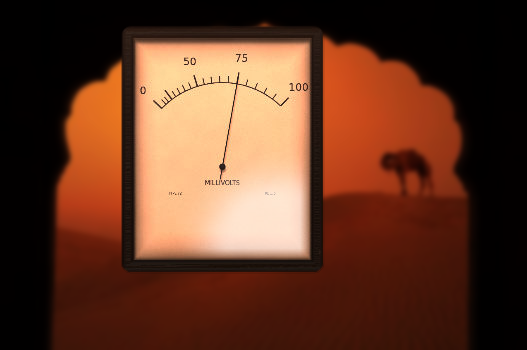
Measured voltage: 75,mV
